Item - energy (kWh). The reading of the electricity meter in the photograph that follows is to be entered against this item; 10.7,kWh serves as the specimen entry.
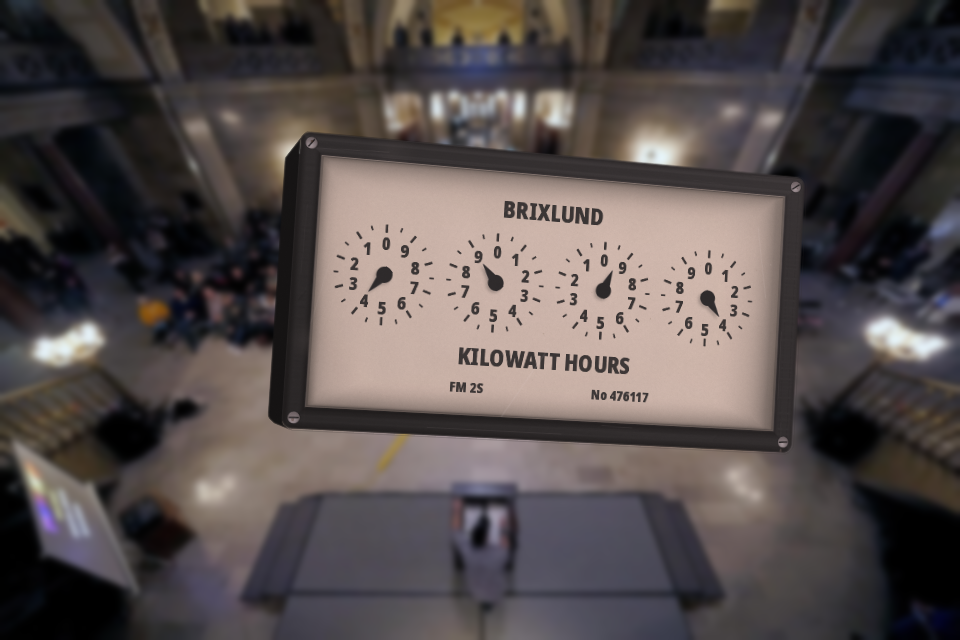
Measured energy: 3894,kWh
